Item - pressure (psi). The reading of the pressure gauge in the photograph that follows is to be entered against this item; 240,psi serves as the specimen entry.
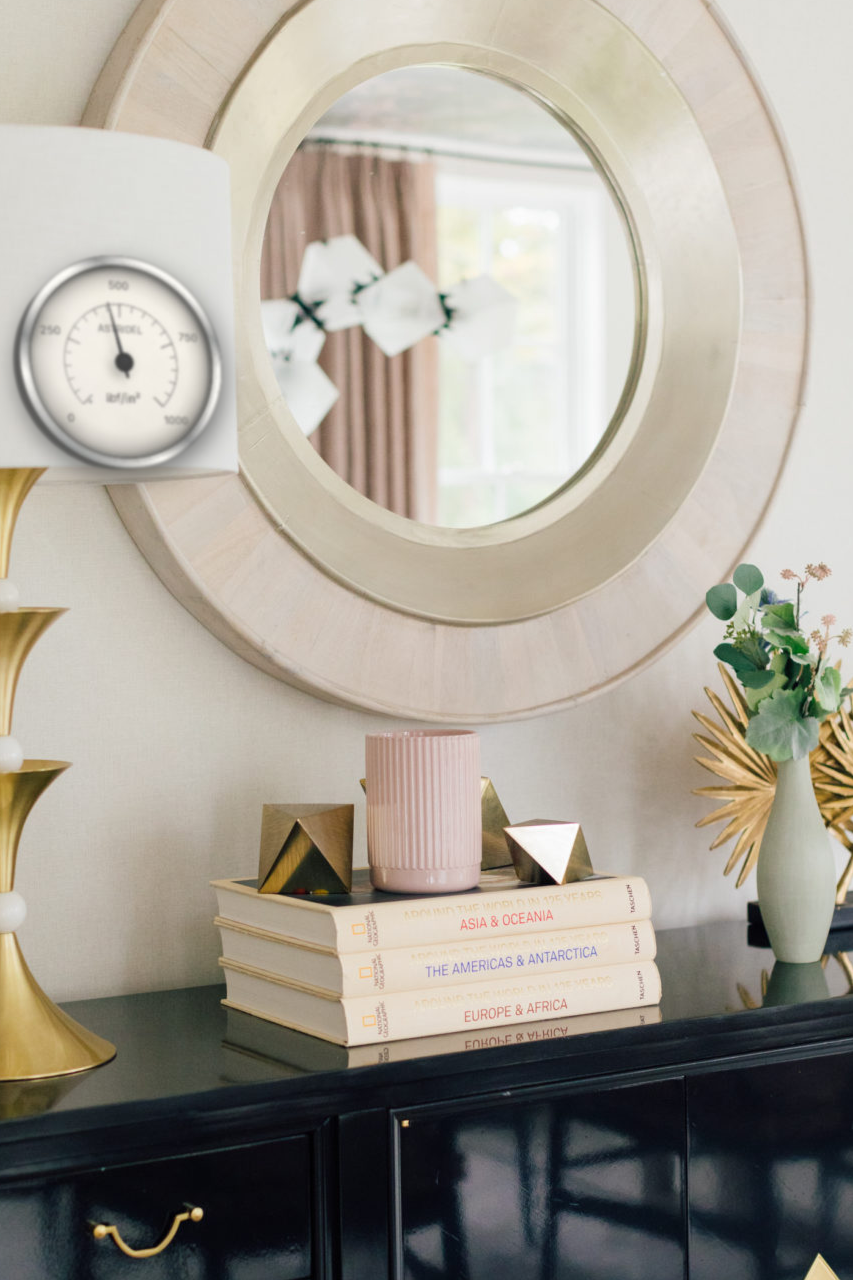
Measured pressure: 450,psi
